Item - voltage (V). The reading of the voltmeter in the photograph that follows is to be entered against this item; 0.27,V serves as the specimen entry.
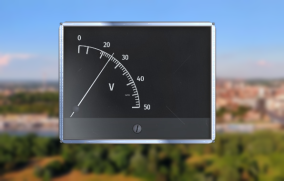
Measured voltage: 25,V
